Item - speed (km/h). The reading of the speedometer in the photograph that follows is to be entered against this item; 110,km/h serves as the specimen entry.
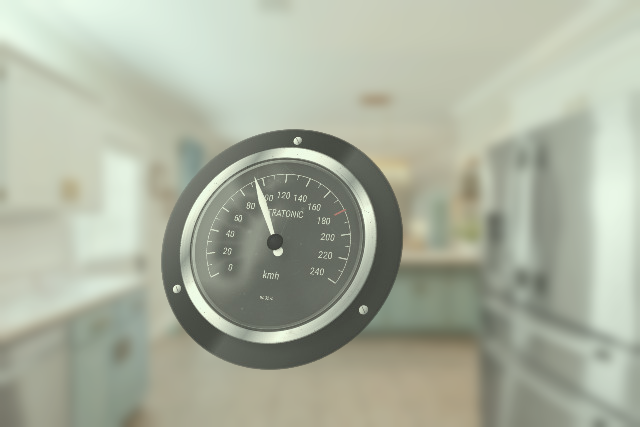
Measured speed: 95,km/h
